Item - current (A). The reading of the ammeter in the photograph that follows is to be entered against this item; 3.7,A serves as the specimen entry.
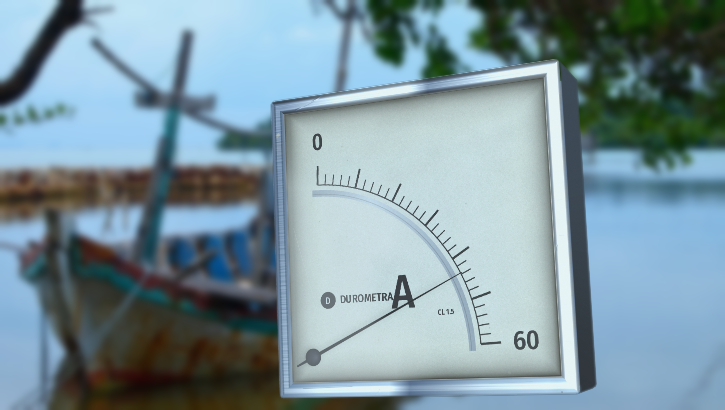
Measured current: 44,A
